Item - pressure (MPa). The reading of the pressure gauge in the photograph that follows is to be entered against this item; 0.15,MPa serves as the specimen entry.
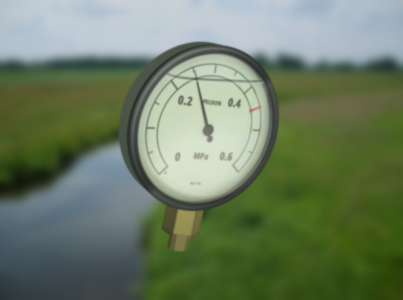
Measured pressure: 0.25,MPa
